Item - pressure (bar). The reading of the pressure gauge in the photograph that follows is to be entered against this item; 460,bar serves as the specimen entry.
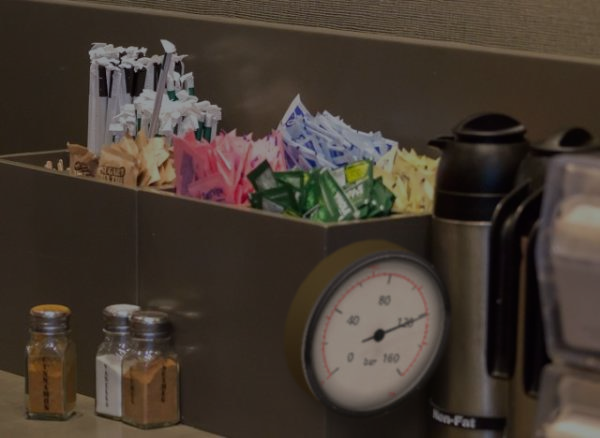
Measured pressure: 120,bar
